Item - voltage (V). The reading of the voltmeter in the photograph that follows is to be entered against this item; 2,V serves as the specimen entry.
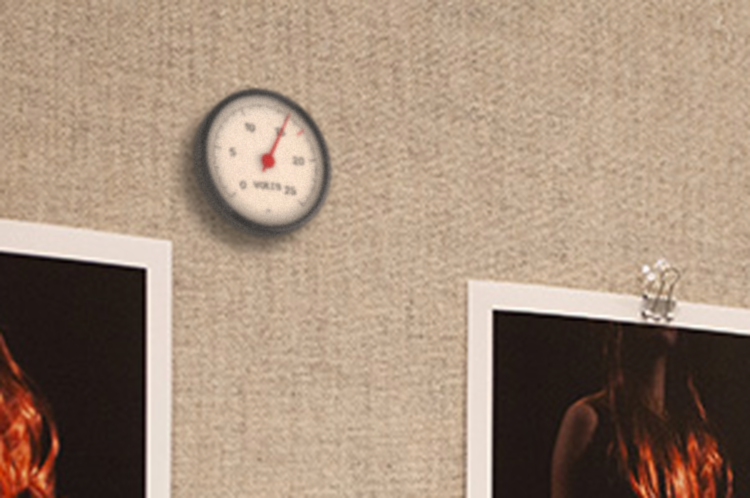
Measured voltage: 15,V
